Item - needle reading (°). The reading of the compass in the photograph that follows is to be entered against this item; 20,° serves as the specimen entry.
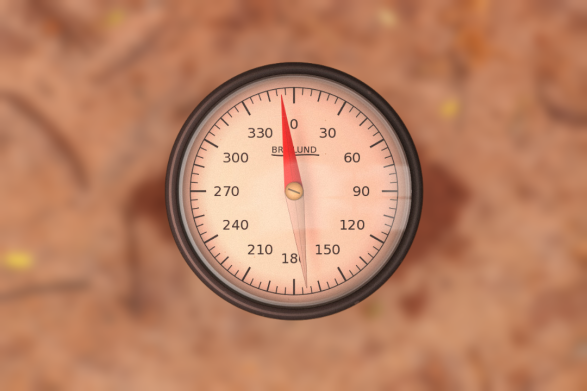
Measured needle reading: 352.5,°
